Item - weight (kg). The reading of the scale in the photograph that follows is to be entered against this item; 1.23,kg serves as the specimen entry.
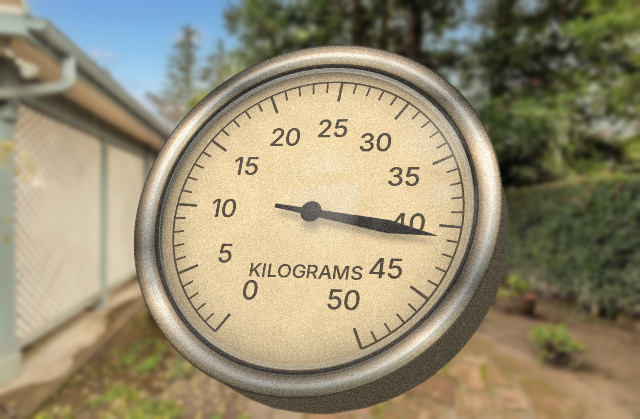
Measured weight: 41,kg
